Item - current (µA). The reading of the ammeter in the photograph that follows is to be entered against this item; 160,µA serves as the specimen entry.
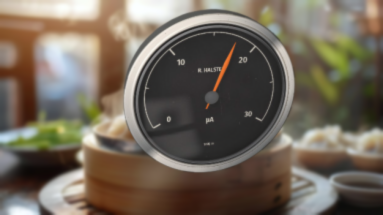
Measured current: 17.5,µA
